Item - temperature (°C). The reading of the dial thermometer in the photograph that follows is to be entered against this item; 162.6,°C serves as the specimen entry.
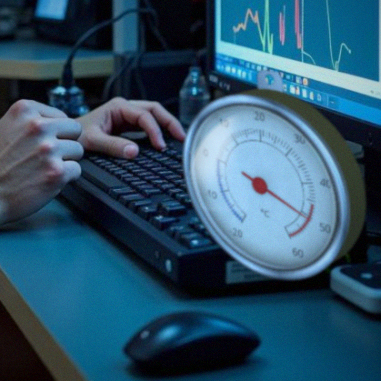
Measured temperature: 50,°C
